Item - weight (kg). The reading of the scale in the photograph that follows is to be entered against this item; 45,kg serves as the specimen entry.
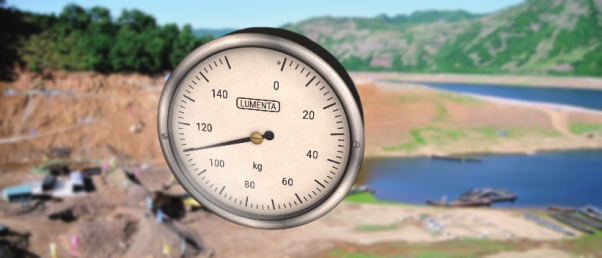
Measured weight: 110,kg
